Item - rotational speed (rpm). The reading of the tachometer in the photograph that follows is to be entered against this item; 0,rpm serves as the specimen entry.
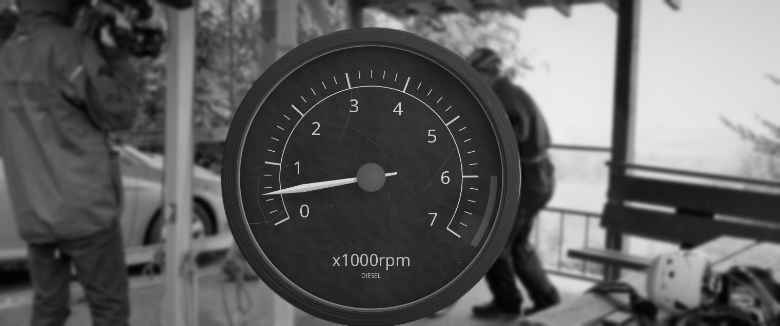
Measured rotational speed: 500,rpm
